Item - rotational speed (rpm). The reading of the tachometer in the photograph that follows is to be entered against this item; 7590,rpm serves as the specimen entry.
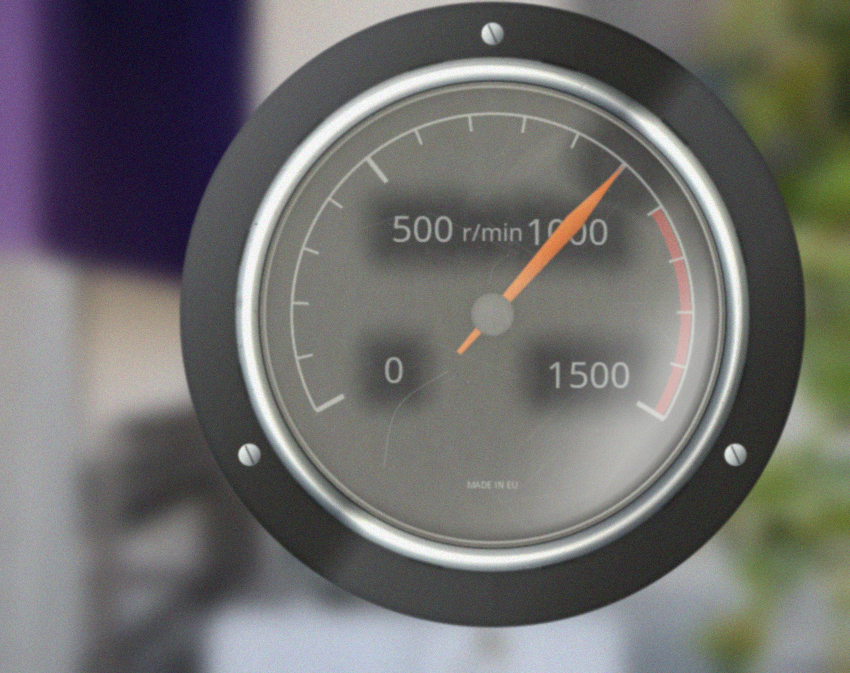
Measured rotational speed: 1000,rpm
